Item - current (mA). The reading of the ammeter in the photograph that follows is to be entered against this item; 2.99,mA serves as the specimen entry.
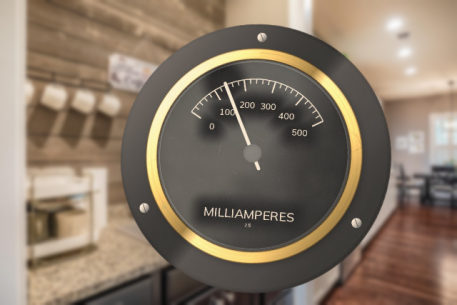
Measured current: 140,mA
